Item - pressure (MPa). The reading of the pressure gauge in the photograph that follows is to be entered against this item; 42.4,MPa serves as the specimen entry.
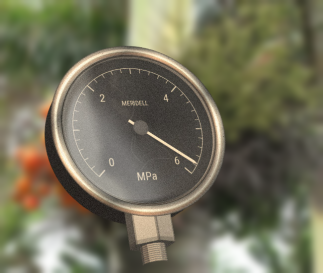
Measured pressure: 5.8,MPa
